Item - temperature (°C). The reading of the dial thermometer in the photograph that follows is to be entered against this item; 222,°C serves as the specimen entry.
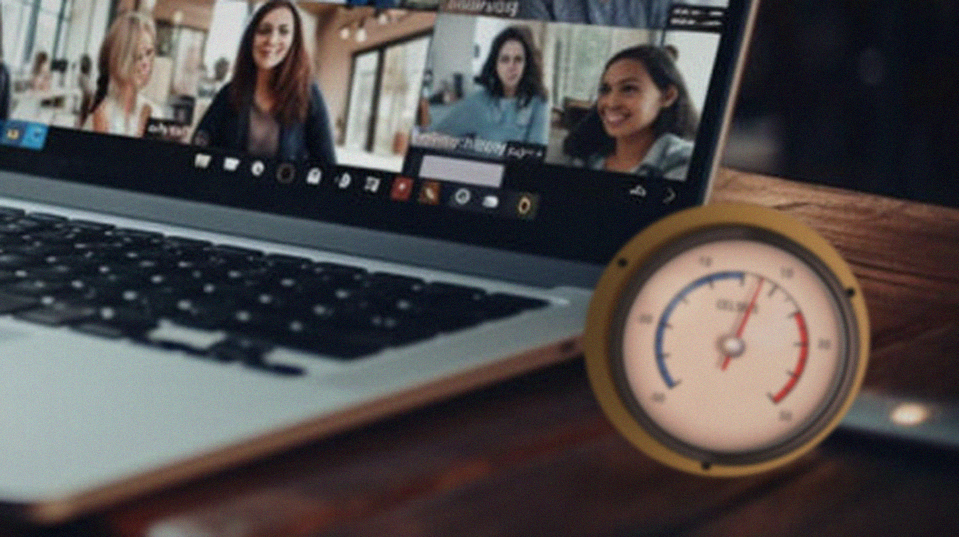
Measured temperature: 5,°C
